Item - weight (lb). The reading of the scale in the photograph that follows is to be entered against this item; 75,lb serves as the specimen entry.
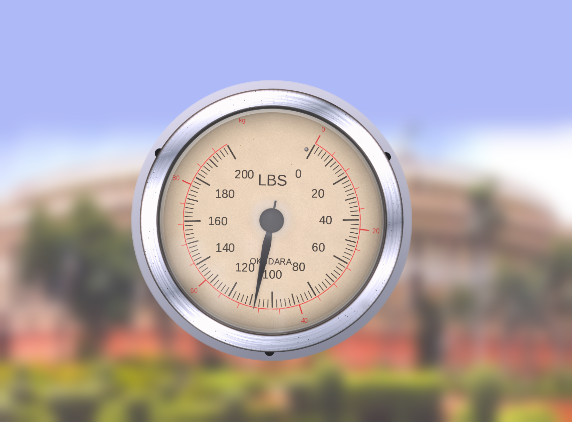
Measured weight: 108,lb
